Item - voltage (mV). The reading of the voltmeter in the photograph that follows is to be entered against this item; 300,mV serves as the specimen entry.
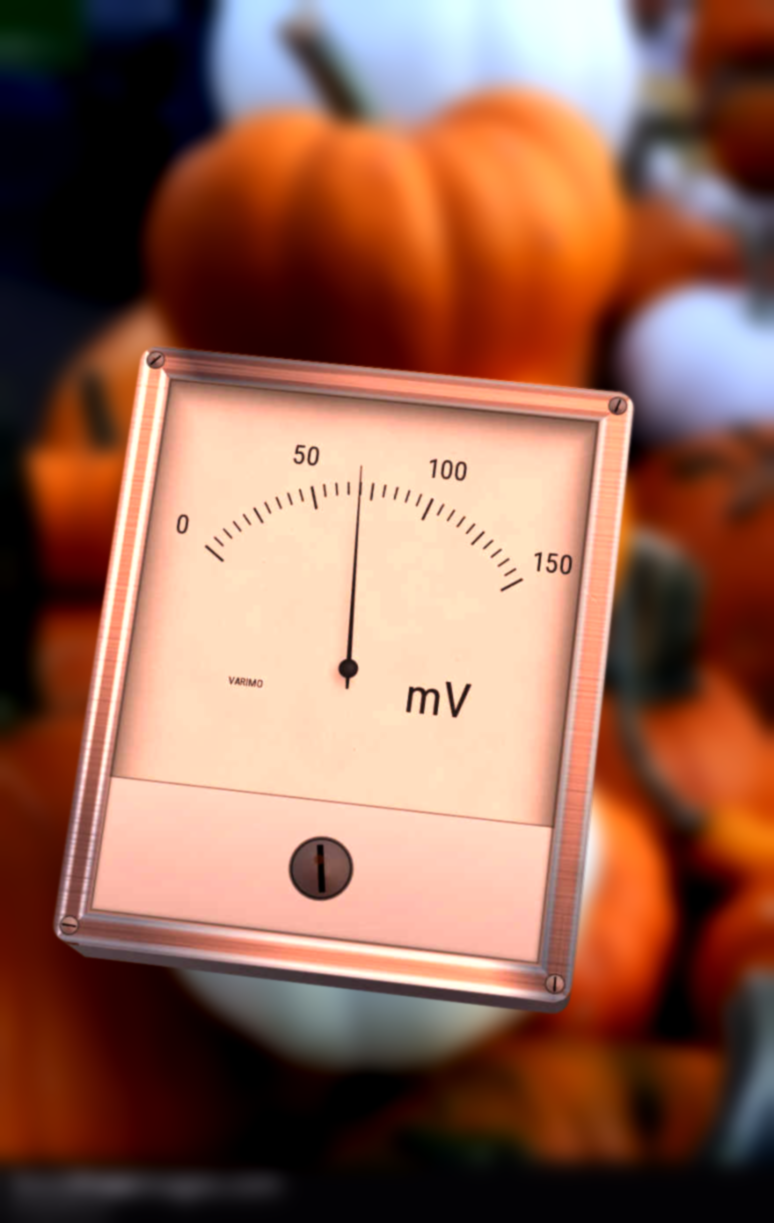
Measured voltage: 70,mV
